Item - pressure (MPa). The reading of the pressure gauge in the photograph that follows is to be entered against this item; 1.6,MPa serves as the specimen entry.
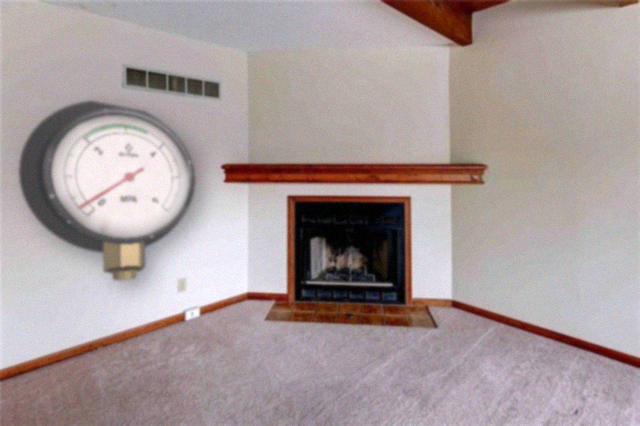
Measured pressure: 0.25,MPa
